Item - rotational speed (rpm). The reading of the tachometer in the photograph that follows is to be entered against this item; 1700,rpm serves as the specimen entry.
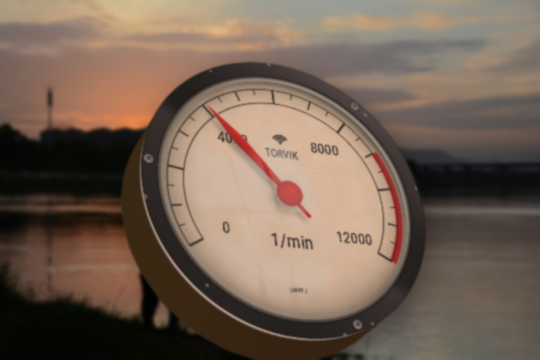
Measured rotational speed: 4000,rpm
